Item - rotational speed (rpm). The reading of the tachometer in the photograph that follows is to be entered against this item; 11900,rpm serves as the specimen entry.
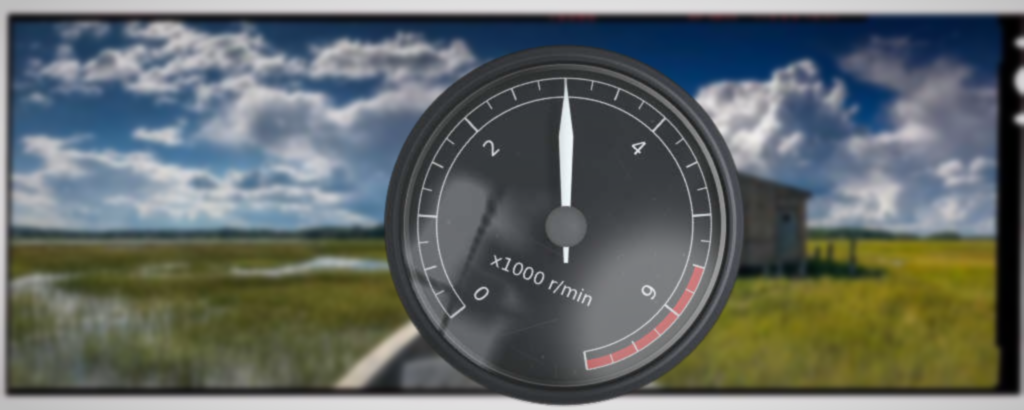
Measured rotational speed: 3000,rpm
